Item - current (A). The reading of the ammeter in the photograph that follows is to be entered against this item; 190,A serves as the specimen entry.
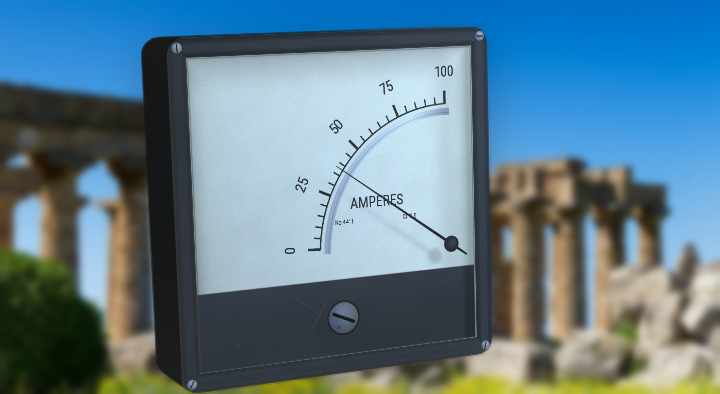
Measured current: 37.5,A
